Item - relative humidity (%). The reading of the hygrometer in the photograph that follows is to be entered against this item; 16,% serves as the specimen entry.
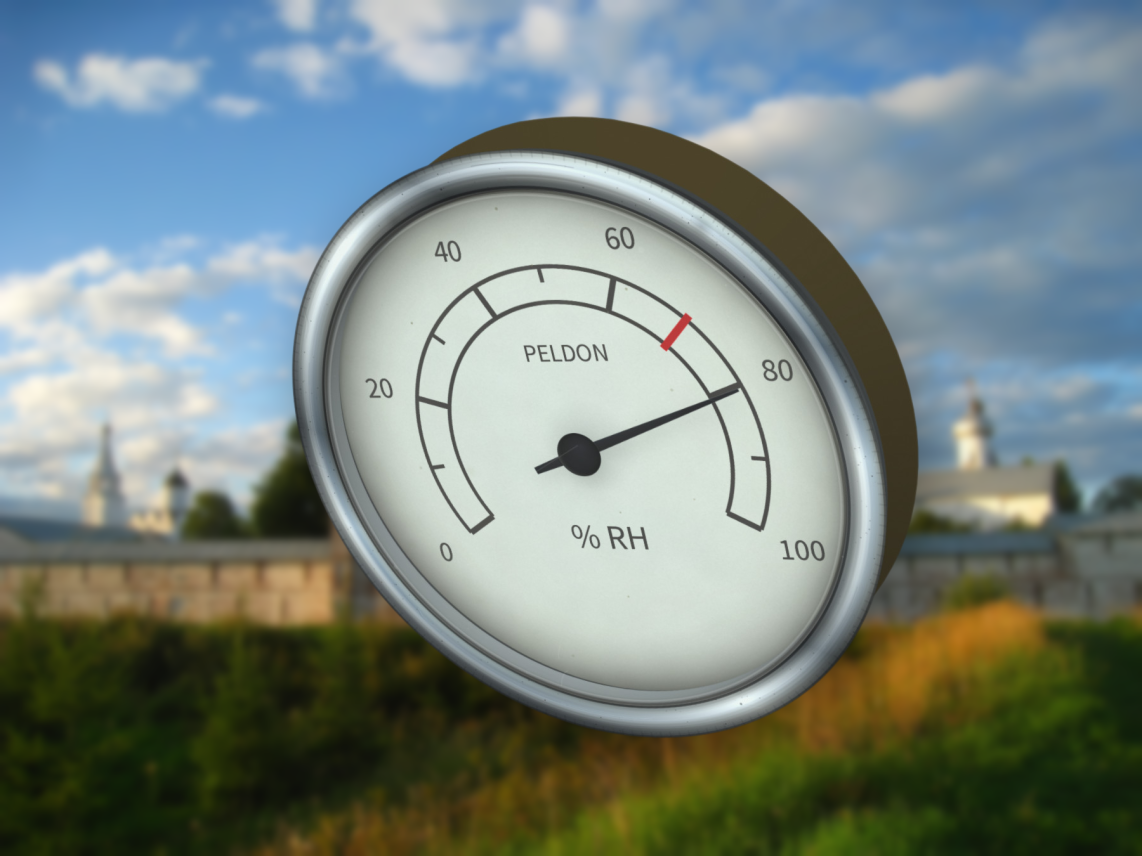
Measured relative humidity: 80,%
